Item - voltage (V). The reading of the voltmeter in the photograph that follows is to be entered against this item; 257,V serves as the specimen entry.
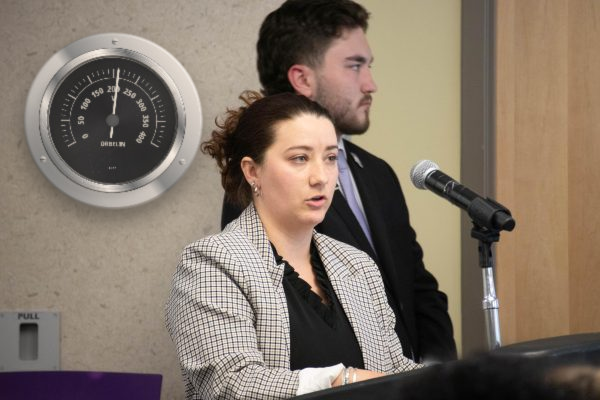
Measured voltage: 210,V
